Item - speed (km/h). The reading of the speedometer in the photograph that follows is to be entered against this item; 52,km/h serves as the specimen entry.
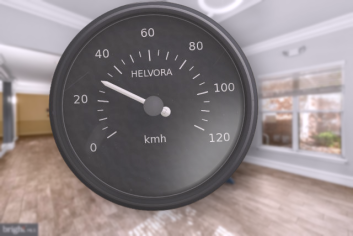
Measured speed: 30,km/h
